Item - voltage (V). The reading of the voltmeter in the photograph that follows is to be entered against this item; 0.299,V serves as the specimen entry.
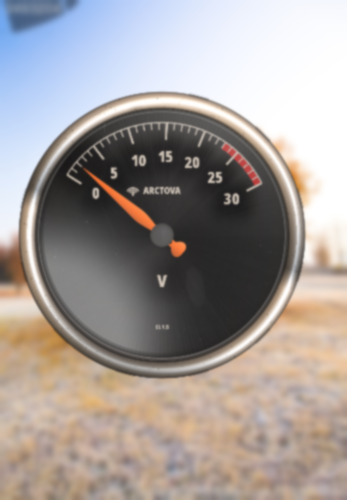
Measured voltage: 2,V
